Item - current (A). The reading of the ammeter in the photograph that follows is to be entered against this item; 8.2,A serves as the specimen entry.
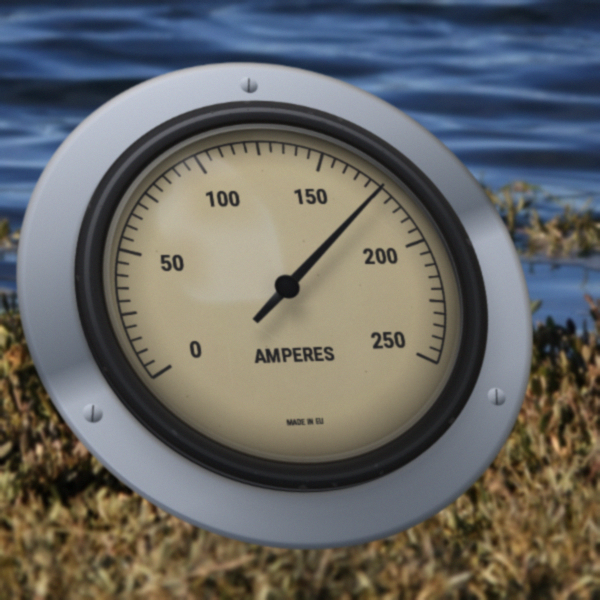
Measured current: 175,A
